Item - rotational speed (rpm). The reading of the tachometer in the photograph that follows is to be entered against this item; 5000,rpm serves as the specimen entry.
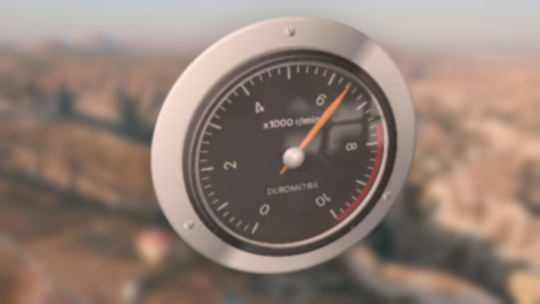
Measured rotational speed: 6400,rpm
